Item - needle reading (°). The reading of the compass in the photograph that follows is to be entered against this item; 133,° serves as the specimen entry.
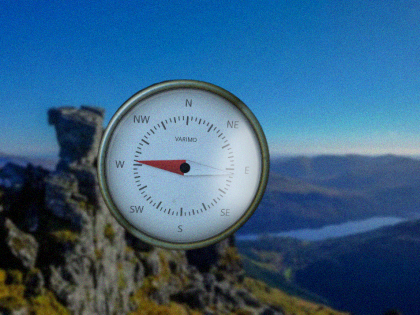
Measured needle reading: 275,°
